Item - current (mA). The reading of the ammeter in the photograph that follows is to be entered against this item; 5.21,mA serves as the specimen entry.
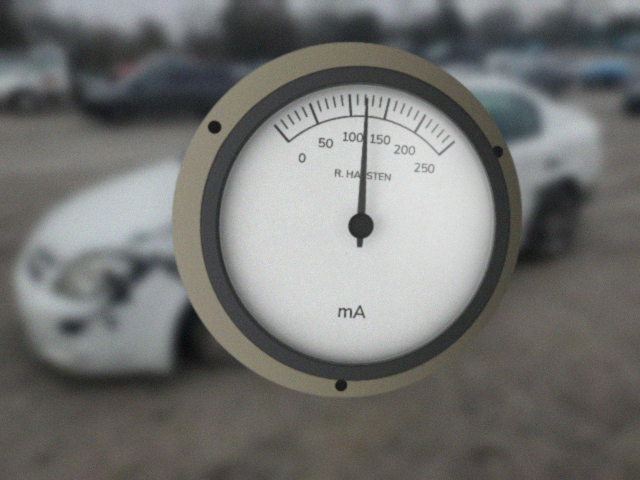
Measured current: 120,mA
